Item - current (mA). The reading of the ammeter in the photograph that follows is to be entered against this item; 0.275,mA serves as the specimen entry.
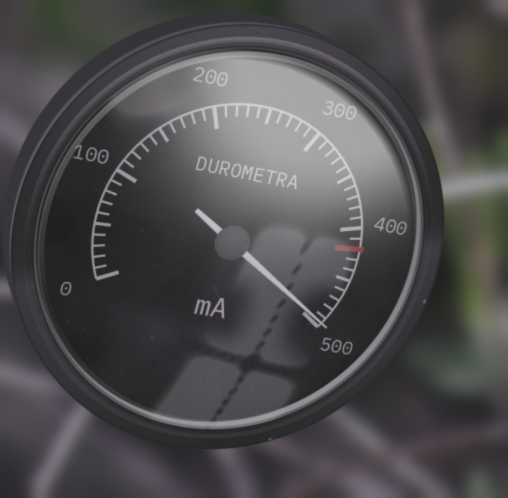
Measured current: 495,mA
